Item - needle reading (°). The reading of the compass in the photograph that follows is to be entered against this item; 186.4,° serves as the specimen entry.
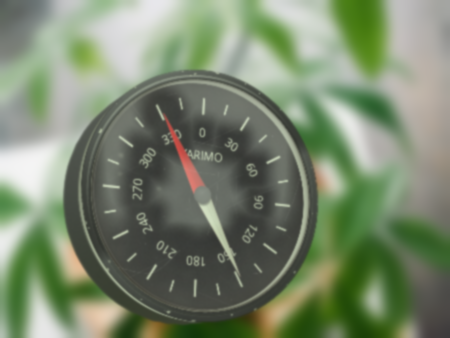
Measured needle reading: 330,°
